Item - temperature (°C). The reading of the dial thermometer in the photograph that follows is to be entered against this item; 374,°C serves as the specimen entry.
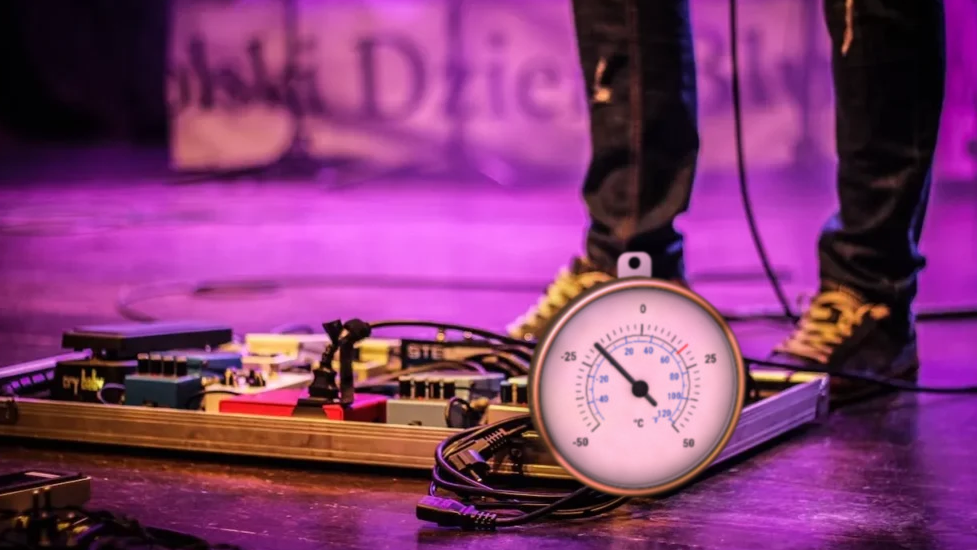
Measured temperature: -17.5,°C
